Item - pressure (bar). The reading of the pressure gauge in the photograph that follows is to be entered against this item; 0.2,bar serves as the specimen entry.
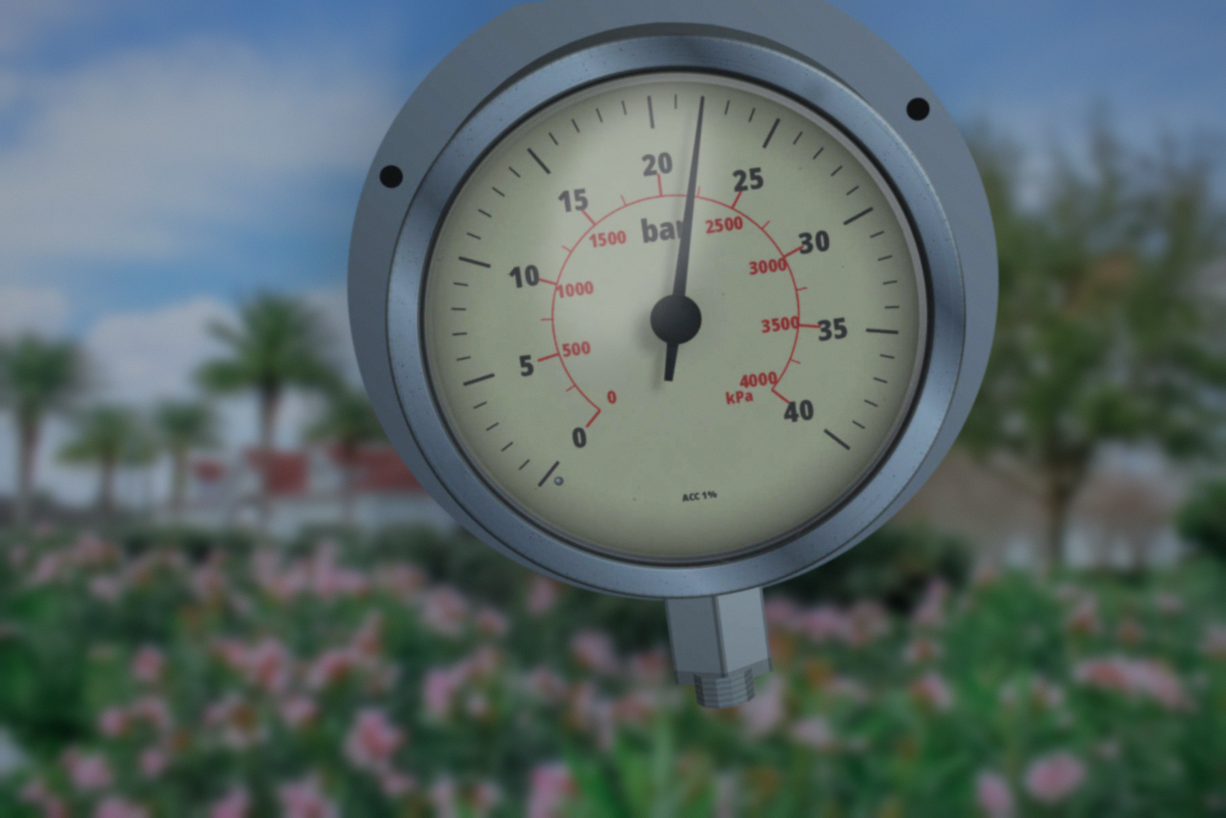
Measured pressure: 22,bar
